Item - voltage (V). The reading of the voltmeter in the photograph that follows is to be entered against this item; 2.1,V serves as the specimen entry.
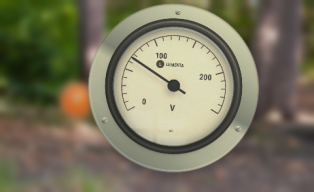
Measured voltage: 65,V
